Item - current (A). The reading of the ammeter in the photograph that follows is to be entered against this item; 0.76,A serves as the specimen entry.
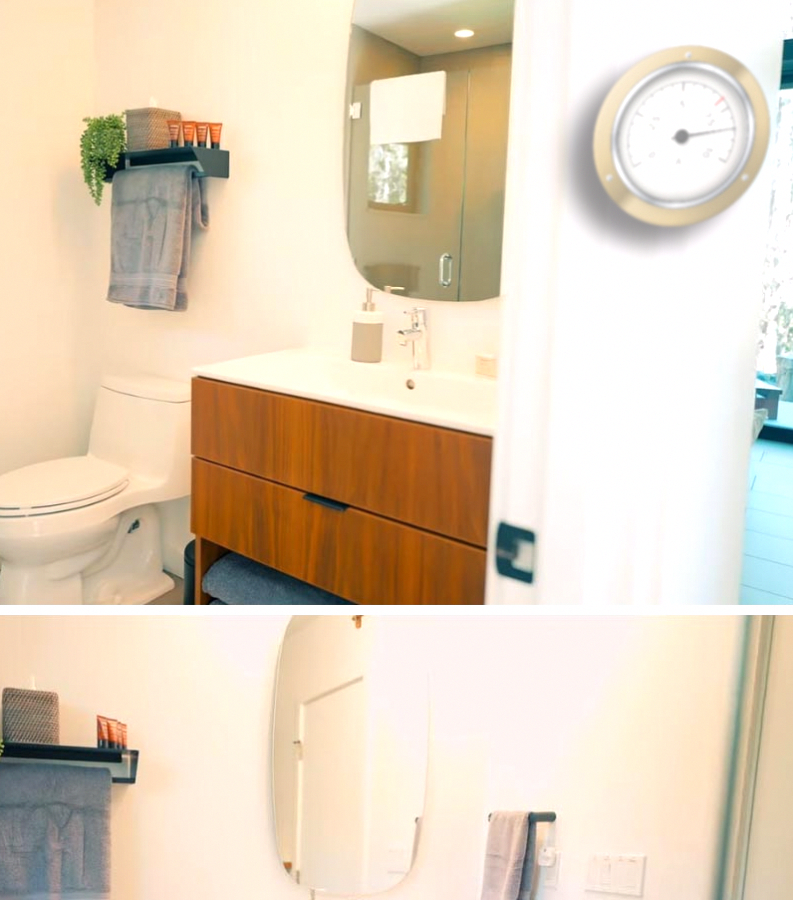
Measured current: 8.5,A
